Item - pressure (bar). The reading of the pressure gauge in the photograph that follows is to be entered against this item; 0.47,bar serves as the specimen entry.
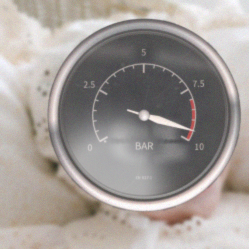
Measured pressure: 9.5,bar
